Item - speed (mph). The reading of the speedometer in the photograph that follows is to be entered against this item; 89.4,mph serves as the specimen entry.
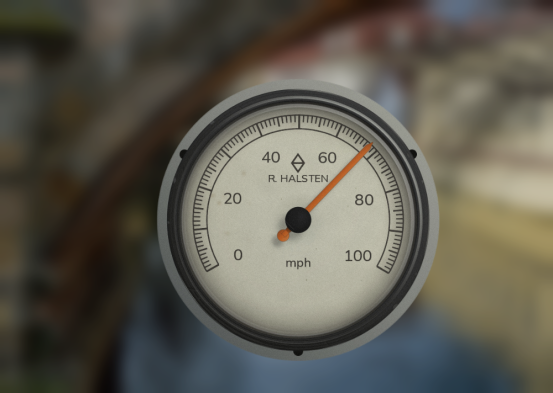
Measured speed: 68,mph
